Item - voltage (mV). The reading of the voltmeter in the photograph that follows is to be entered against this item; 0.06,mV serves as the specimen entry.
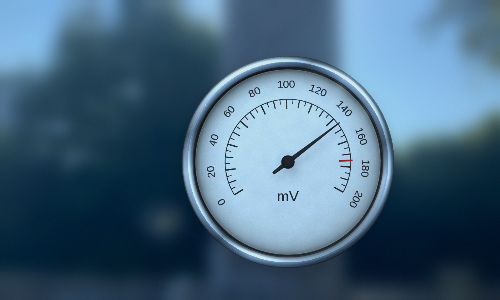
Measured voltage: 145,mV
